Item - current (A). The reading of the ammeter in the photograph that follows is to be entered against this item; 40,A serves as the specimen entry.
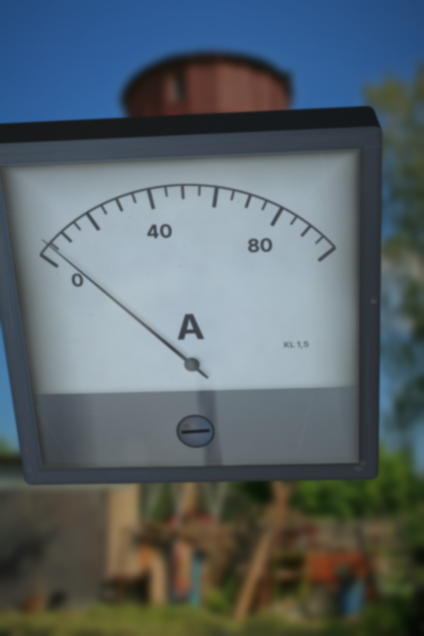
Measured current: 5,A
